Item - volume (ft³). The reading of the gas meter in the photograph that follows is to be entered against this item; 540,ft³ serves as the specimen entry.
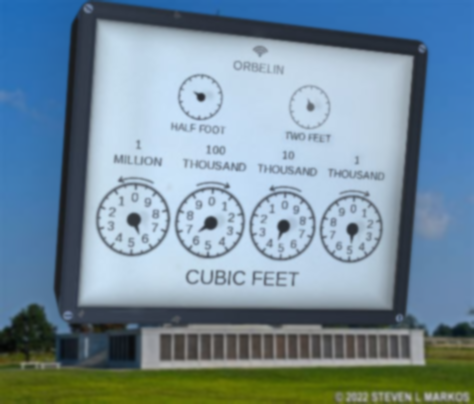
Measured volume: 564500,ft³
